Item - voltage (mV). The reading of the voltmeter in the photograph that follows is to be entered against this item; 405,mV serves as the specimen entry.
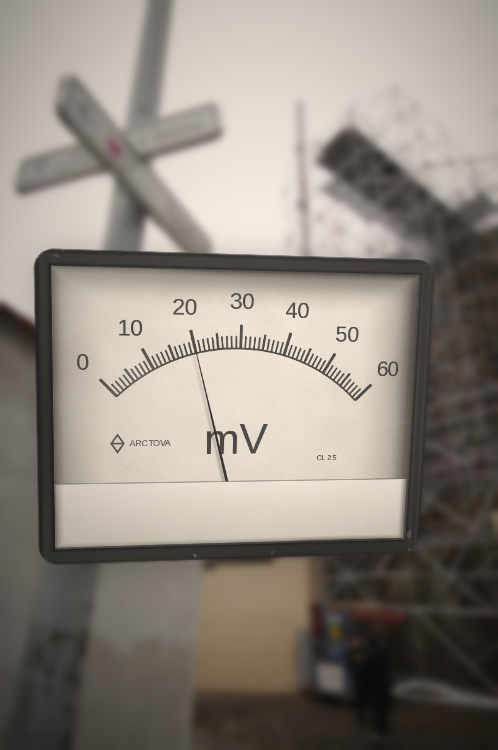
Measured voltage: 20,mV
